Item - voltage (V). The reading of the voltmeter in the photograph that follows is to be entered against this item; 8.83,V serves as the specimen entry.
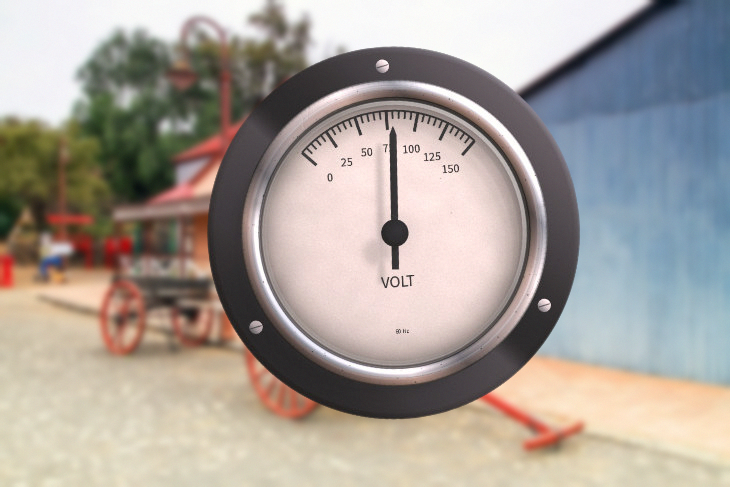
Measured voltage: 80,V
